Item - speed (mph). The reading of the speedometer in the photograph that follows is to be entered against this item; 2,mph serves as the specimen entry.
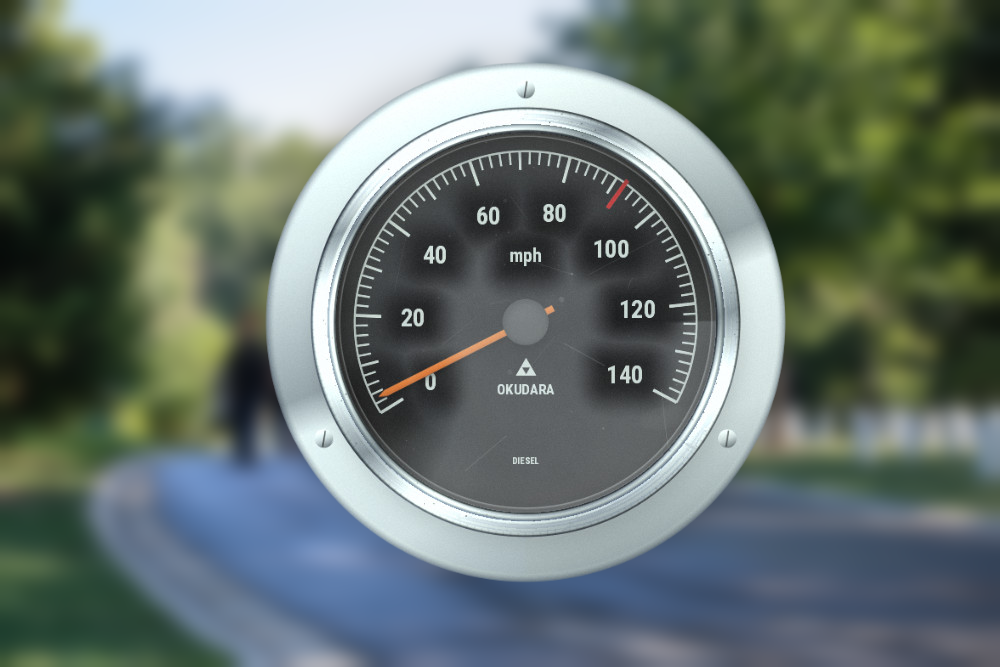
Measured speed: 3,mph
